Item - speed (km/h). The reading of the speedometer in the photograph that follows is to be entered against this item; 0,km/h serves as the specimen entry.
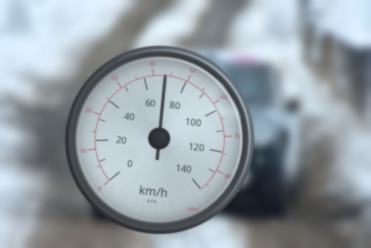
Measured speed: 70,km/h
